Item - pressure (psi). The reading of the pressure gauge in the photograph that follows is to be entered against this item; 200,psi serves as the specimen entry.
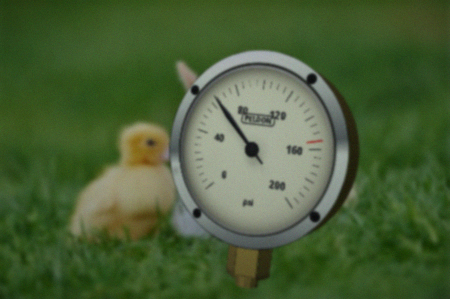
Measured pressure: 65,psi
